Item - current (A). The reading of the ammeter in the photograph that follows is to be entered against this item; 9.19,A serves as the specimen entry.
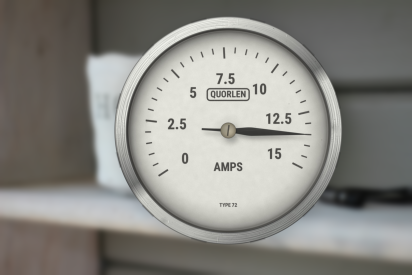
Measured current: 13.5,A
